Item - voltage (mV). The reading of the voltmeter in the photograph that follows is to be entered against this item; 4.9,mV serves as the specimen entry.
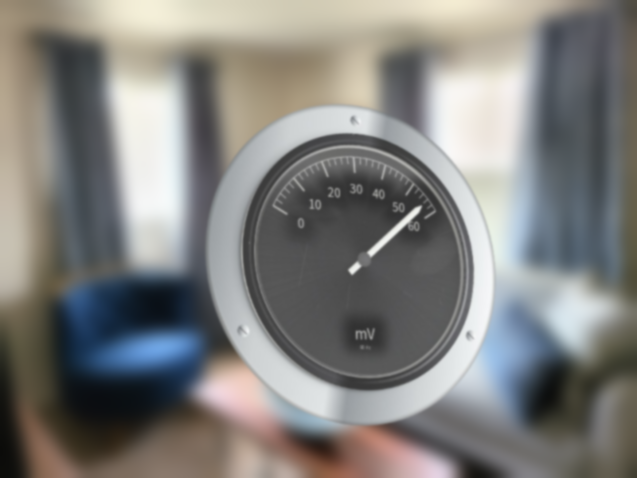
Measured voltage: 56,mV
